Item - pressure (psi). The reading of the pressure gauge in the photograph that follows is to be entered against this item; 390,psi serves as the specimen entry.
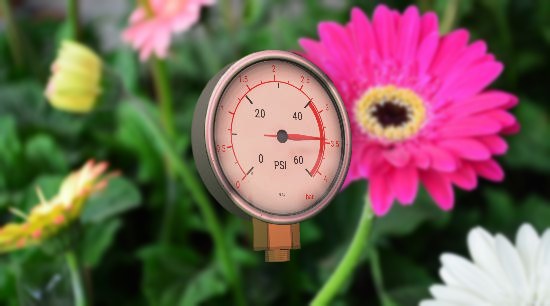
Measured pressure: 50,psi
